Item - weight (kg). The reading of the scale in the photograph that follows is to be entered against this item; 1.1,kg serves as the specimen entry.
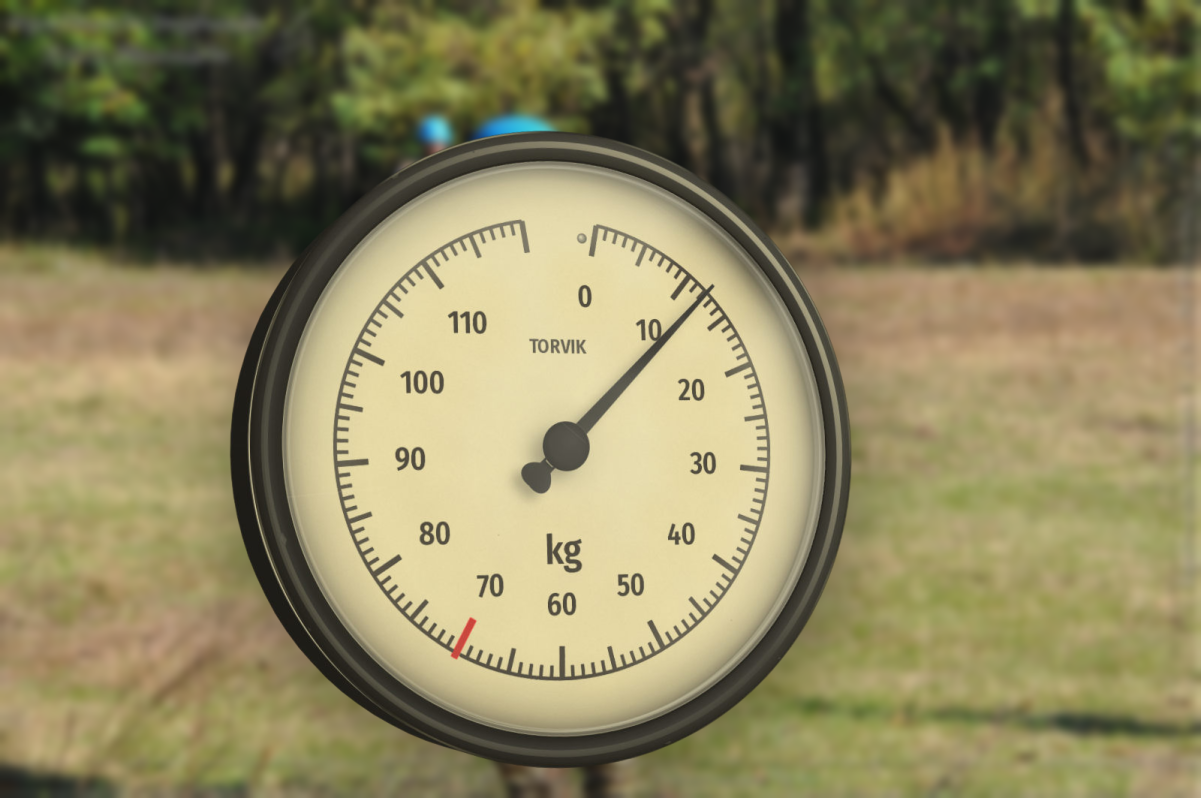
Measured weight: 12,kg
